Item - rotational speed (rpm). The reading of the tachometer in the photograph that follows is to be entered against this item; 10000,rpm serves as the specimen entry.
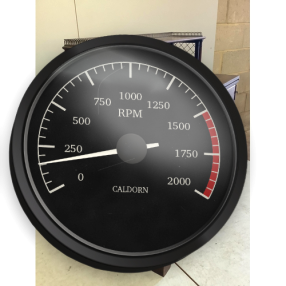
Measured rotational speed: 150,rpm
